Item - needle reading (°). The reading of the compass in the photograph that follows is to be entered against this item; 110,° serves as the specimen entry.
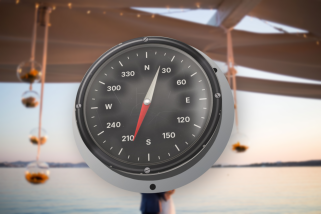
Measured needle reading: 200,°
